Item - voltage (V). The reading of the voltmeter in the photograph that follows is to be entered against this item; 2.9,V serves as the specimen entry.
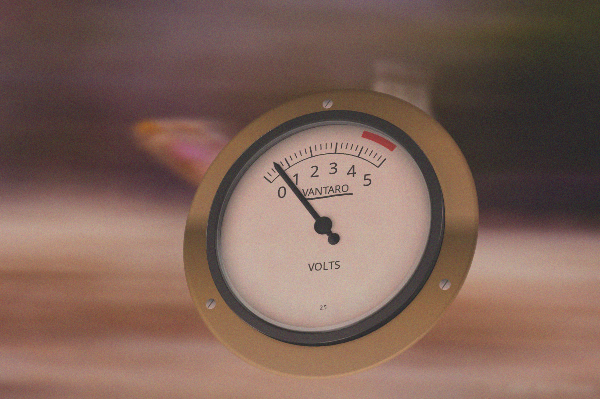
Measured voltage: 0.6,V
